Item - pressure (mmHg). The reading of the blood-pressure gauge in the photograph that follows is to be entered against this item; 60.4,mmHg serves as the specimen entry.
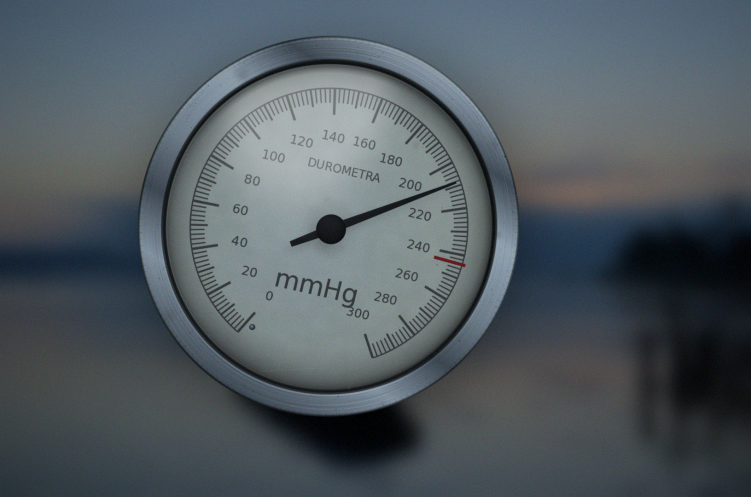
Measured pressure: 208,mmHg
